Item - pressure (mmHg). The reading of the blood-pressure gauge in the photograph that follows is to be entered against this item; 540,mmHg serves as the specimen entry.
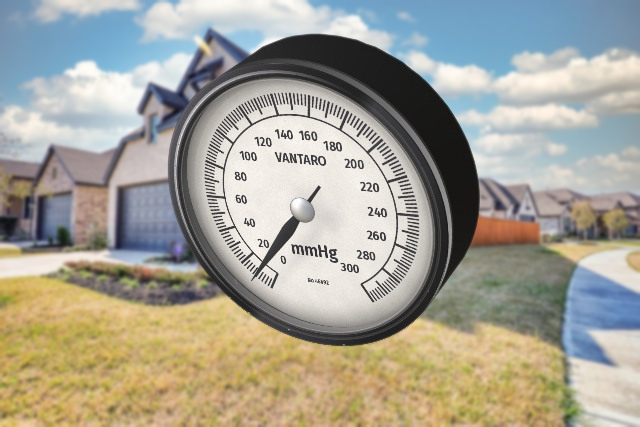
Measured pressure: 10,mmHg
